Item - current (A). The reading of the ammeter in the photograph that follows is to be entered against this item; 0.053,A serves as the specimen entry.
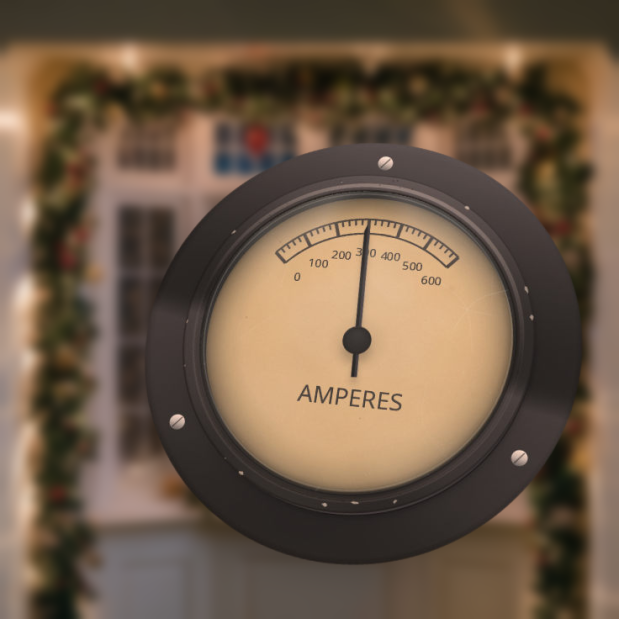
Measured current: 300,A
